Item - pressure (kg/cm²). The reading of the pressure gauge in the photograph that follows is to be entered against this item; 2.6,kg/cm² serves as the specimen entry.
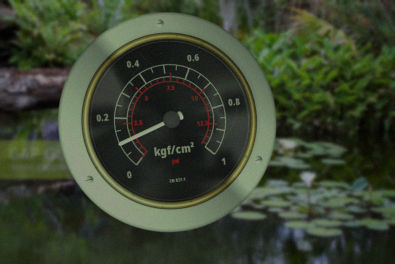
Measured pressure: 0.1,kg/cm²
